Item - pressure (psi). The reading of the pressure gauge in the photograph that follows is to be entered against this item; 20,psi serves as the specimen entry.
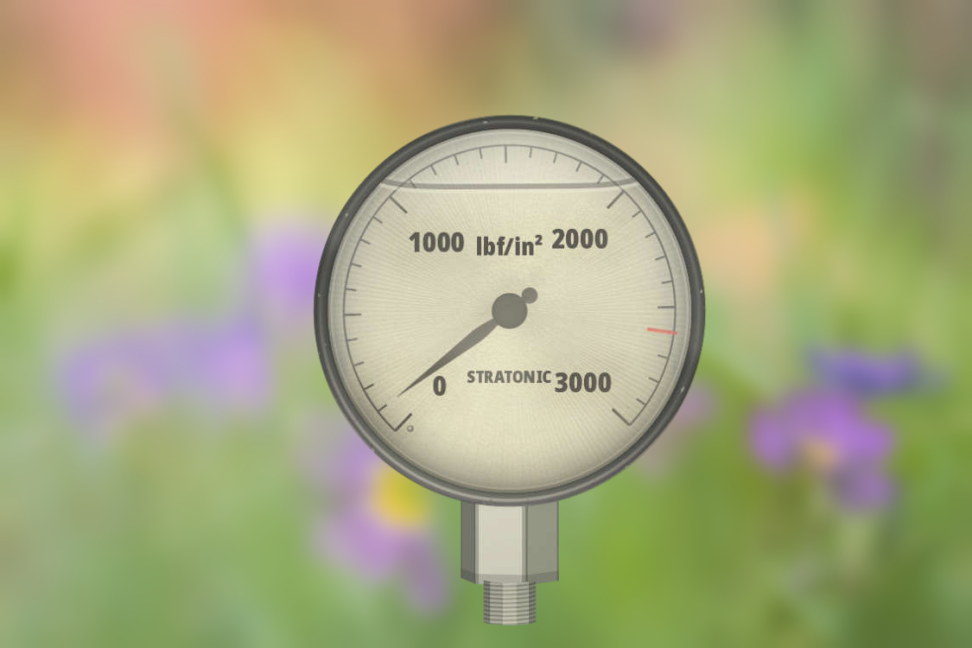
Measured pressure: 100,psi
